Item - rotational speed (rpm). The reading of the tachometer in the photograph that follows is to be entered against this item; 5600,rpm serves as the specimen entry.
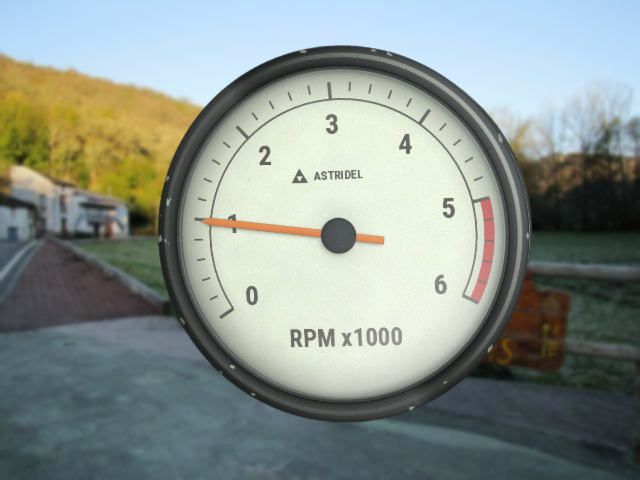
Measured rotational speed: 1000,rpm
